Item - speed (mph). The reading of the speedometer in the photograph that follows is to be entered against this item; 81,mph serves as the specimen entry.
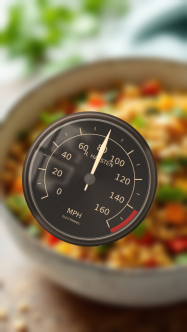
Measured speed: 80,mph
